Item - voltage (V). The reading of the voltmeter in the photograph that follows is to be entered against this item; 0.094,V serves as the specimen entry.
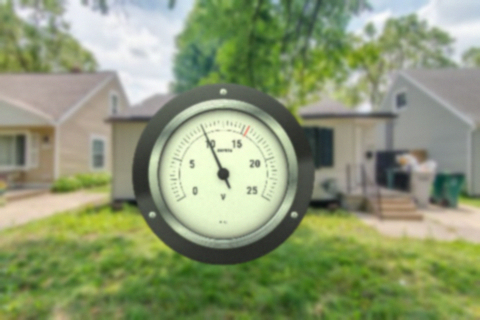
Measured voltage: 10,V
